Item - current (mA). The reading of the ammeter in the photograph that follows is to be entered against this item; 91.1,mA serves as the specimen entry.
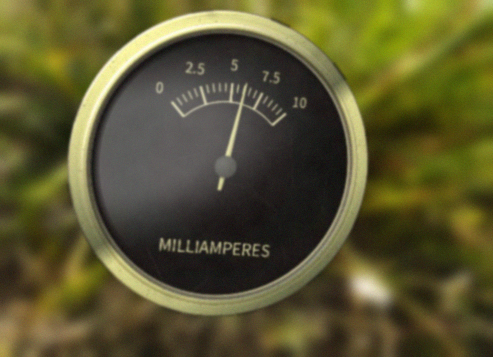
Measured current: 6,mA
